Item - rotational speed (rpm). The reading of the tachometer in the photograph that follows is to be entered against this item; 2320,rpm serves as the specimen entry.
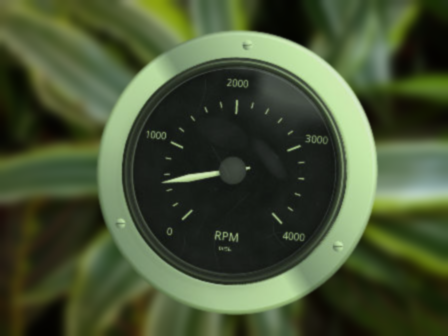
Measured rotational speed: 500,rpm
